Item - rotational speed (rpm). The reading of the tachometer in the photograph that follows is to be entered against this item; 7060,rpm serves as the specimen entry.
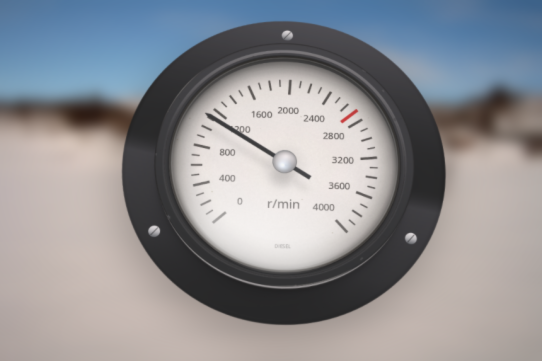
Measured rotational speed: 1100,rpm
